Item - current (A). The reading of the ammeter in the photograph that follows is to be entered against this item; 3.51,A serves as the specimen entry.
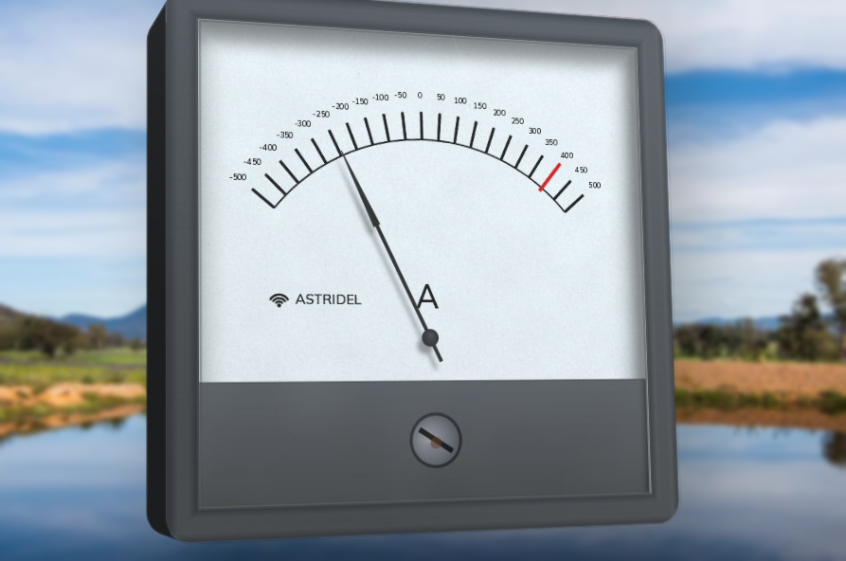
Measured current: -250,A
